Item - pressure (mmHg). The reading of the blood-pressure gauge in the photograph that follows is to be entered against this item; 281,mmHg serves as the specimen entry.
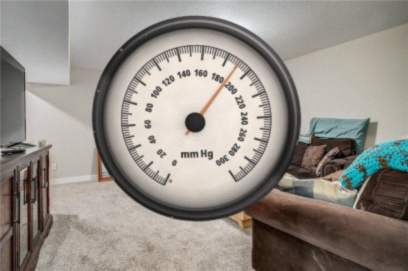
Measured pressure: 190,mmHg
